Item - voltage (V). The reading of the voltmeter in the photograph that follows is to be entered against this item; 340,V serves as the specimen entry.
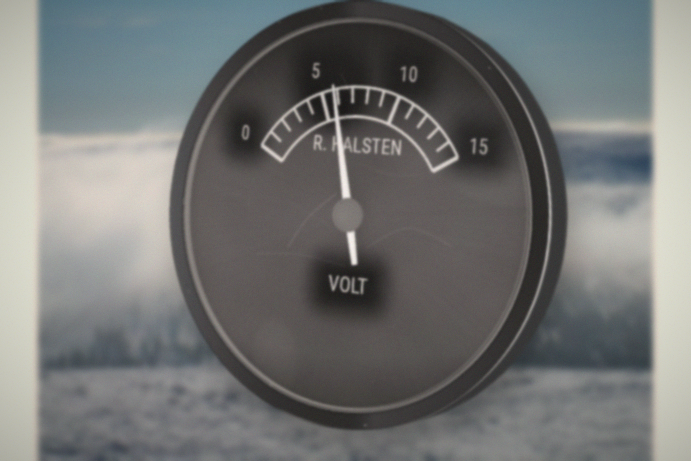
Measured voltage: 6,V
